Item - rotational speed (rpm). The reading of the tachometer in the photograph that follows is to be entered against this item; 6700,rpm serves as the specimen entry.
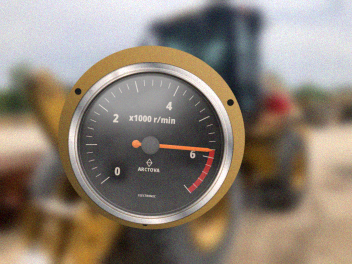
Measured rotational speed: 5800,rpm
